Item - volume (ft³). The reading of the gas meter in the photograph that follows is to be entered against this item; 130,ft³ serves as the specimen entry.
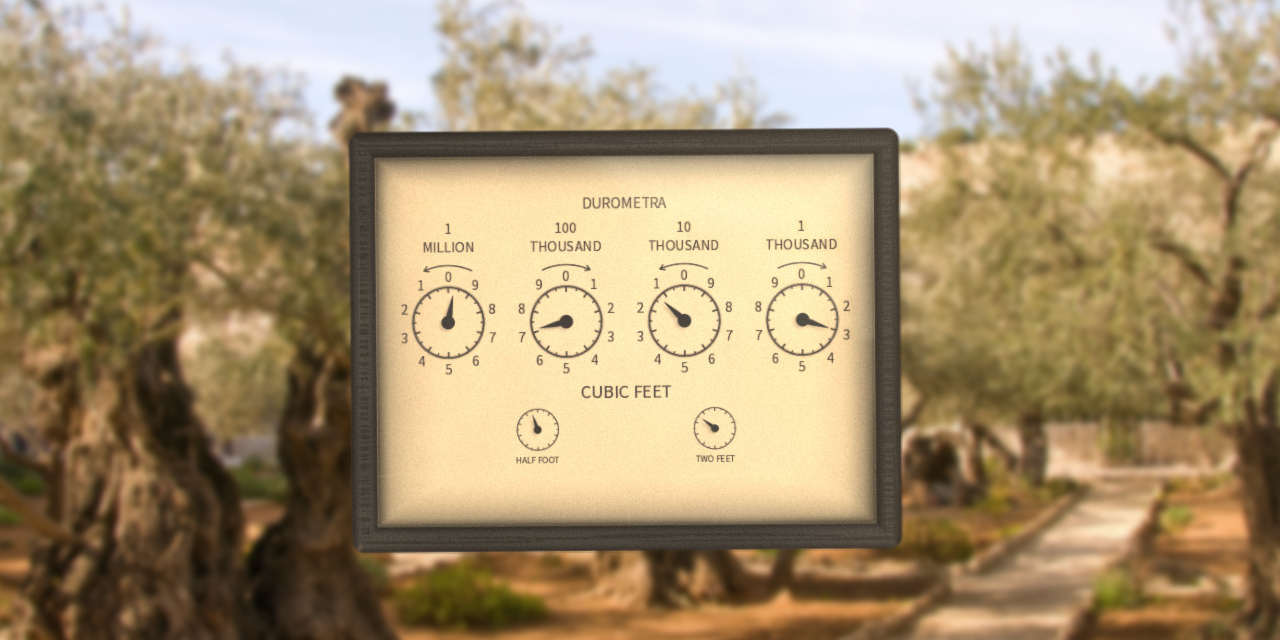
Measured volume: 971300,ft³
